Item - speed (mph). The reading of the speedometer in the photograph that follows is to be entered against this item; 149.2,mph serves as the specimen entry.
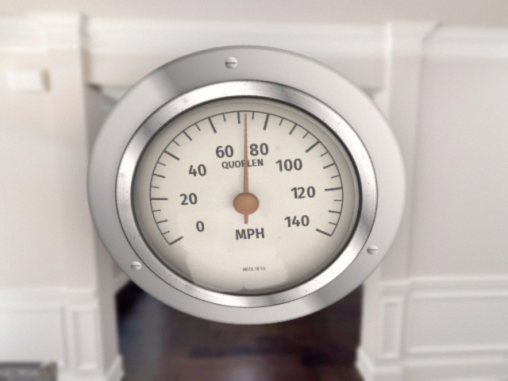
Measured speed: 72.5,mph
